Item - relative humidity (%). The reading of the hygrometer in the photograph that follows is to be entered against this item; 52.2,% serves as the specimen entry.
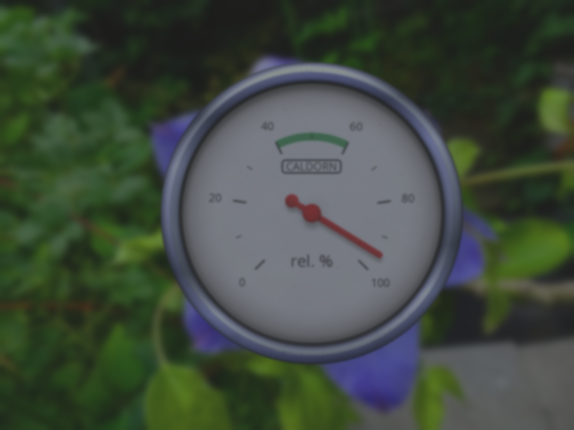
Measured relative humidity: 95,%
